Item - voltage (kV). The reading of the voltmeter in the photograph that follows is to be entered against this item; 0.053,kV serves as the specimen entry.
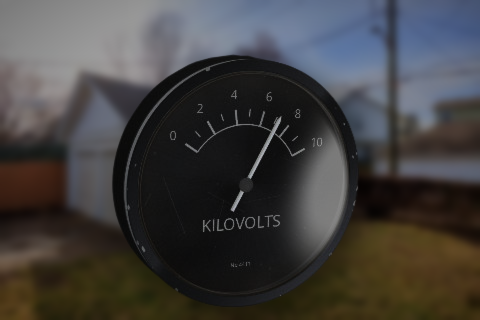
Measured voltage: 7,kV
